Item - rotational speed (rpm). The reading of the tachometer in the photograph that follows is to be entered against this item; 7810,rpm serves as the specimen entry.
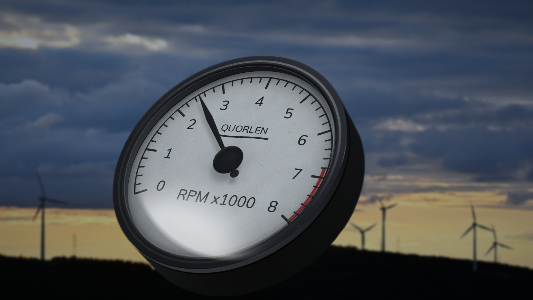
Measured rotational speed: 2500,rpm
